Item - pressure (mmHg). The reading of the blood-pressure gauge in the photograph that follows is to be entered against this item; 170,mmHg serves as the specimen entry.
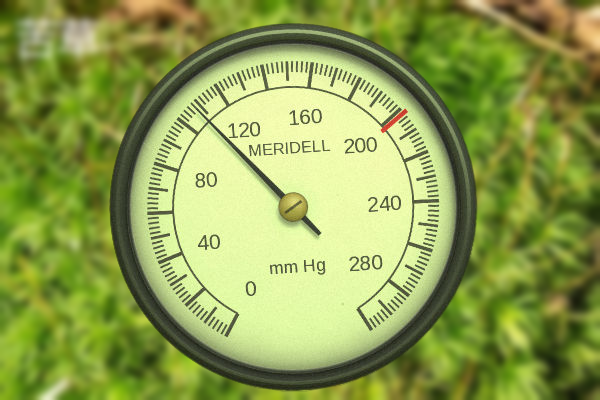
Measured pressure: 108,mmHg
